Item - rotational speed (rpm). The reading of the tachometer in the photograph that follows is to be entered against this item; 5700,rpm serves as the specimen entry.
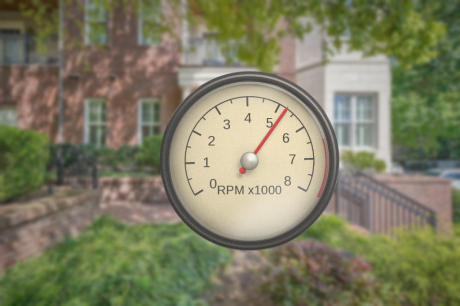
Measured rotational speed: 5250,rpm
